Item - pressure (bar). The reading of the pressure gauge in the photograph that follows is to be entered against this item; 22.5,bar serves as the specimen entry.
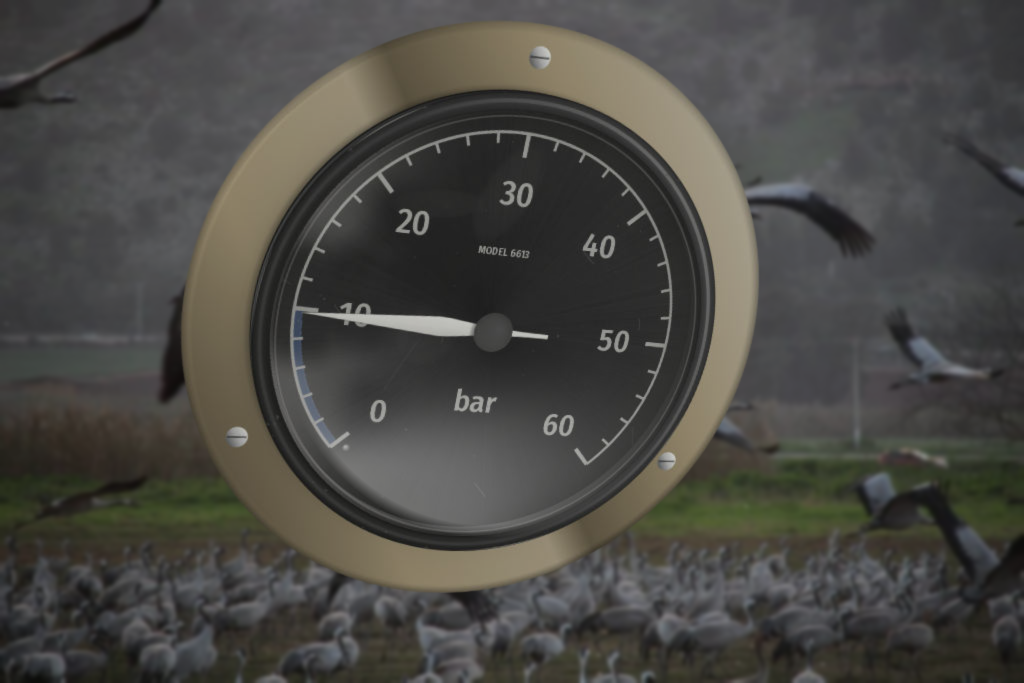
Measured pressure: 10,bar
